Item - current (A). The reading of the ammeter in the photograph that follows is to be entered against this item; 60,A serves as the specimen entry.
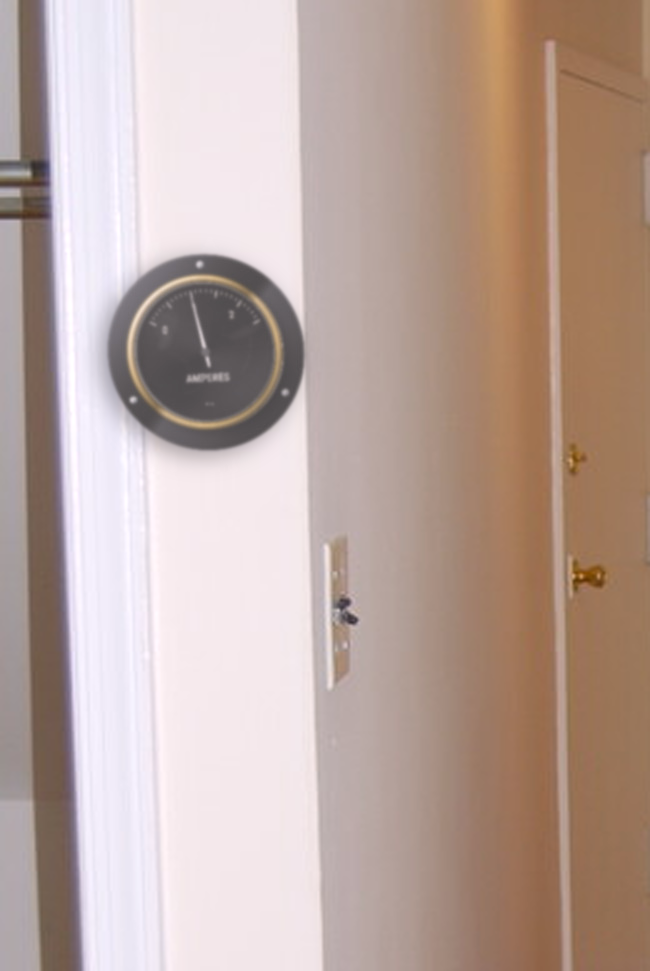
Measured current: 1,A
